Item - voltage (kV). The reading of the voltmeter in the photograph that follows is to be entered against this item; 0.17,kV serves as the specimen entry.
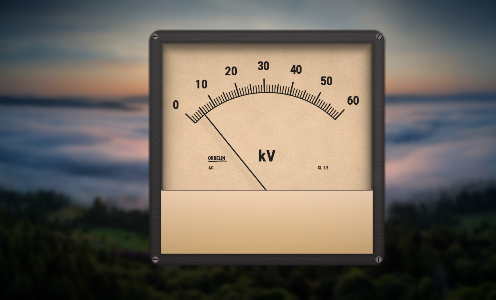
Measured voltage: 5,kV
